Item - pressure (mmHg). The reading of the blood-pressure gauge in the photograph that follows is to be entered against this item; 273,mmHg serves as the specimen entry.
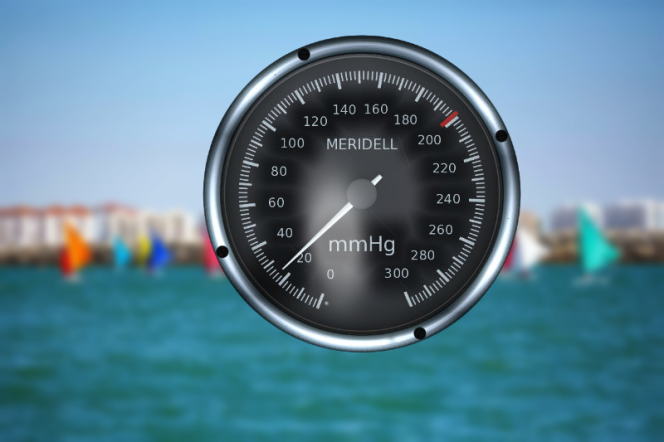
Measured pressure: 24,mmHg
